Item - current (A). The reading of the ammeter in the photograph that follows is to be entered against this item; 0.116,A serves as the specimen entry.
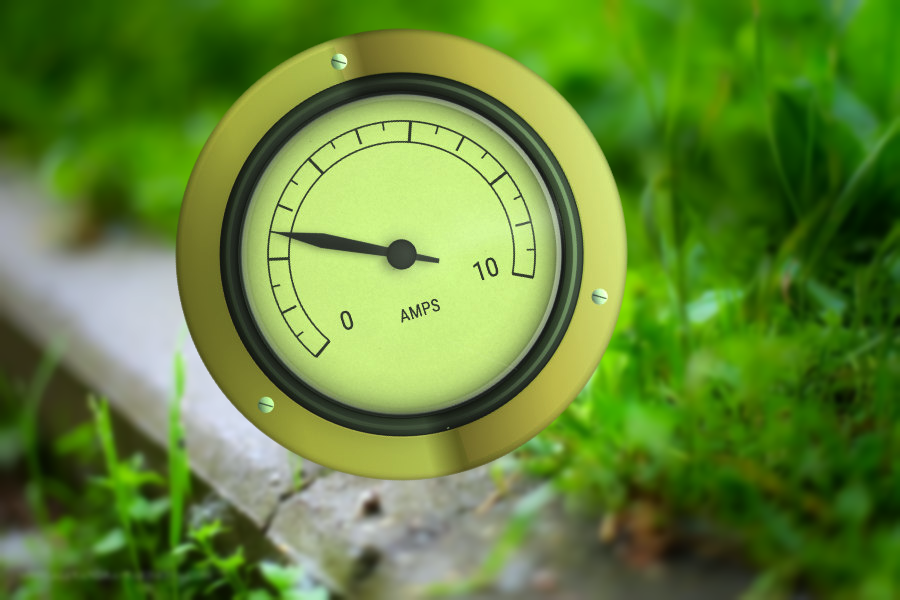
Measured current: 2.5,A
